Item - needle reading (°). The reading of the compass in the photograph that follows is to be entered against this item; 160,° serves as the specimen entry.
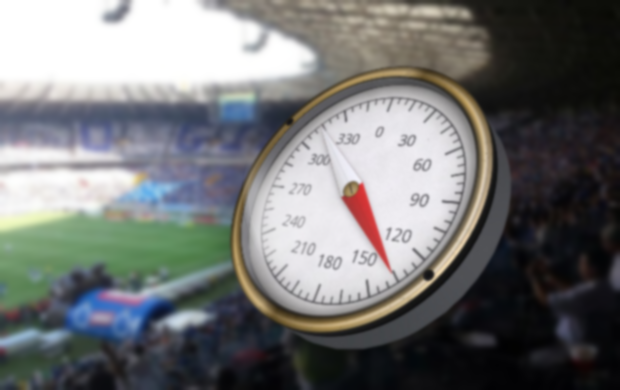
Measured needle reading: 135,°
